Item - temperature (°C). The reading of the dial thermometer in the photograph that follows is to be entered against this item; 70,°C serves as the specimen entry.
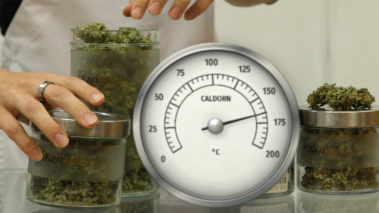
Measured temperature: 165,°C
